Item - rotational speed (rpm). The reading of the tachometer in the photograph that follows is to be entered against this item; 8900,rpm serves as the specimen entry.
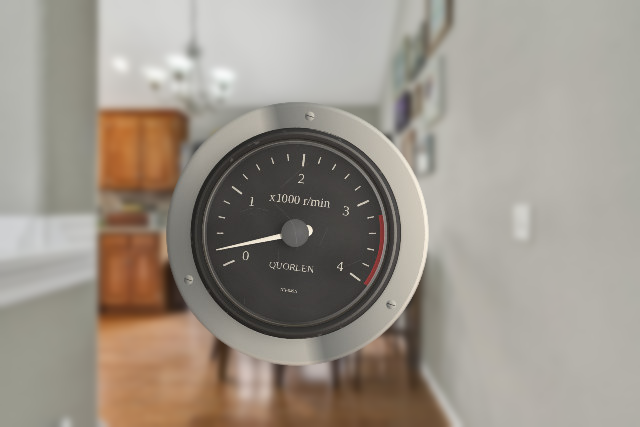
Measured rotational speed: 200,rpm
